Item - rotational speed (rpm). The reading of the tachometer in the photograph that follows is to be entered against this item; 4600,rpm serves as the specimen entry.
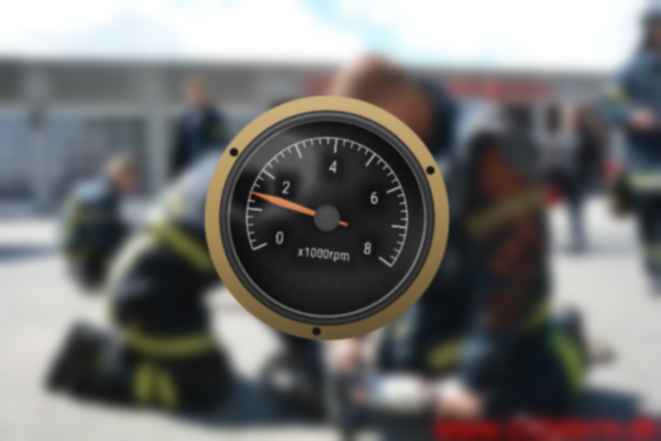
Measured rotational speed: 1400,rpm
